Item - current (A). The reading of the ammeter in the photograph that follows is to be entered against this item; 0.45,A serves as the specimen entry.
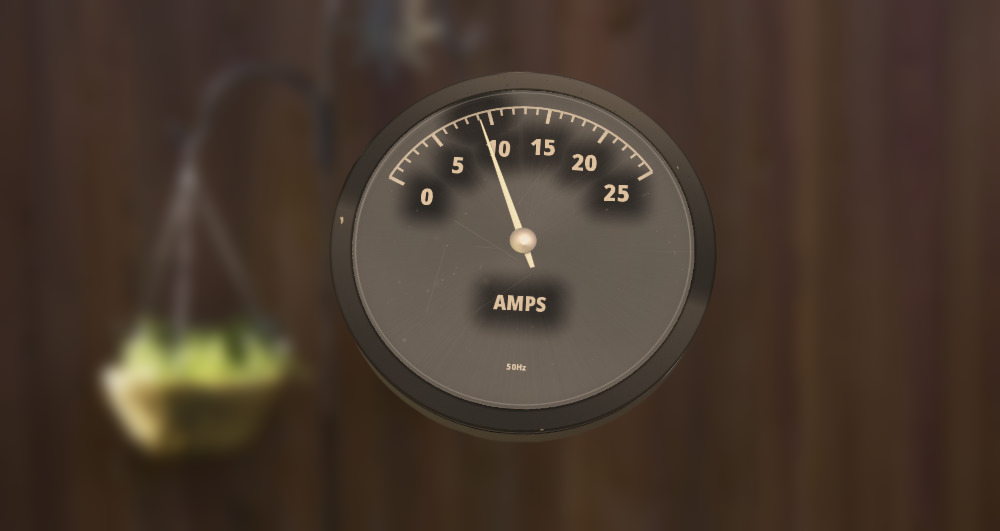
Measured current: 9,A
